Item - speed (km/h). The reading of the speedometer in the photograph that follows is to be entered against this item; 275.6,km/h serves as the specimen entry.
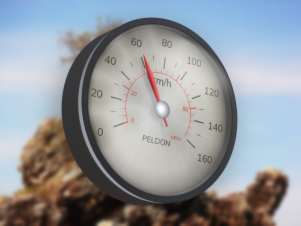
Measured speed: 60,km/h
